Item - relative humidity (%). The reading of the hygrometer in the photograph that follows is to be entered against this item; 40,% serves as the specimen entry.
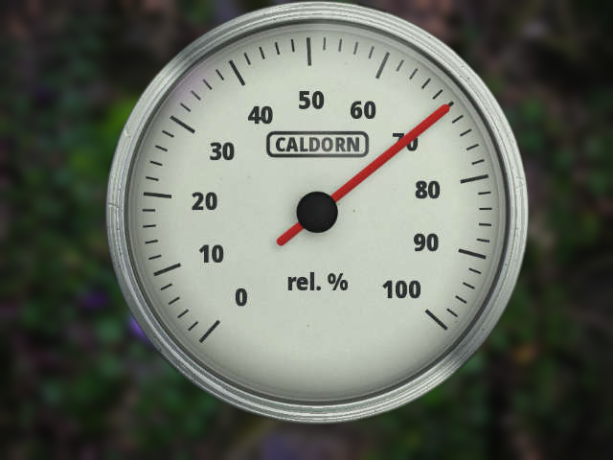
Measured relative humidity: 70,%
